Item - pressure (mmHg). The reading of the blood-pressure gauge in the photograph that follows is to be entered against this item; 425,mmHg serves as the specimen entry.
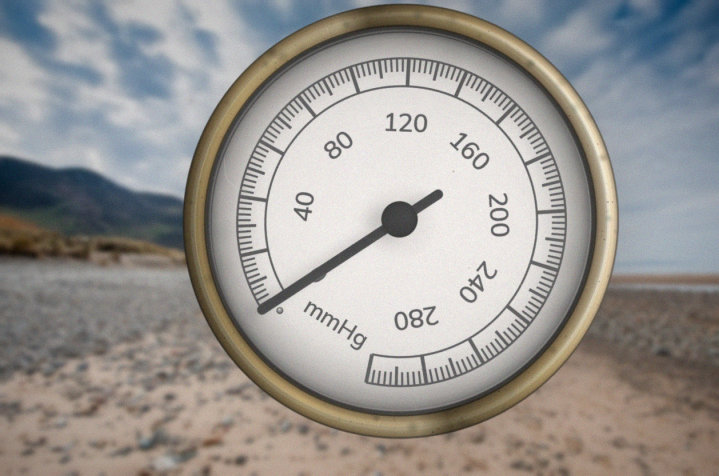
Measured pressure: 0,mmHg
